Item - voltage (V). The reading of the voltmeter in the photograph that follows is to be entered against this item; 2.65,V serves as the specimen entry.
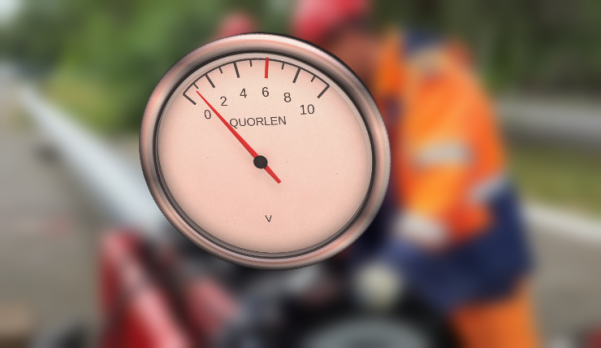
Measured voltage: 1,V
